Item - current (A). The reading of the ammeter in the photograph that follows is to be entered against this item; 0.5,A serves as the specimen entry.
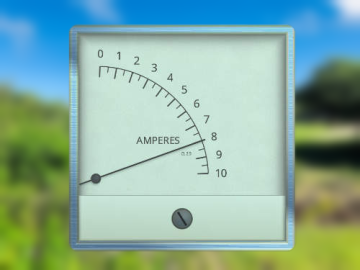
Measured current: 8,A
